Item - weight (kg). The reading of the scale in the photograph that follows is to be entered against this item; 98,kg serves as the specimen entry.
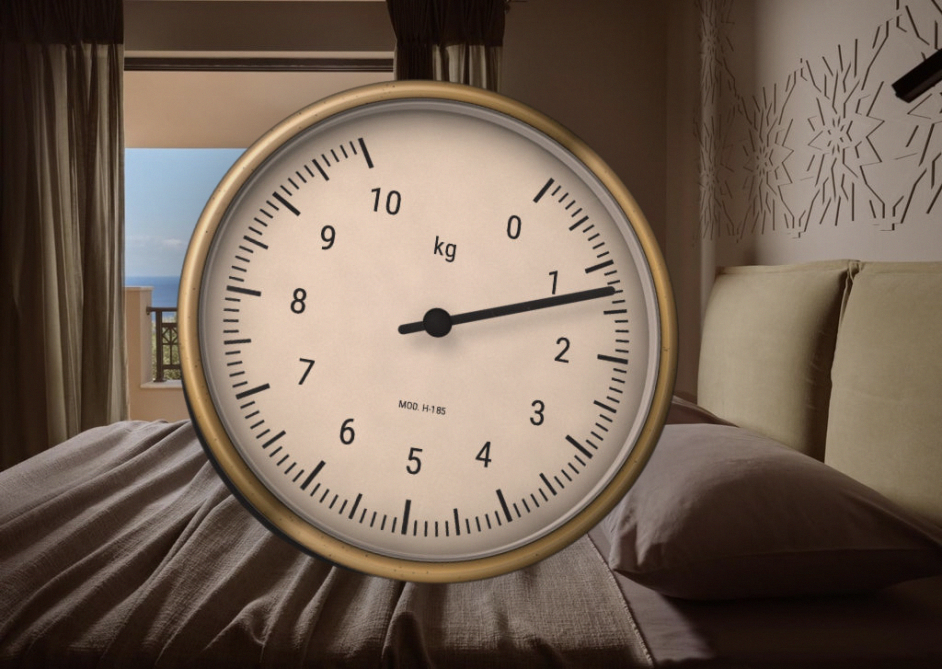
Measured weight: 1.3,kg
